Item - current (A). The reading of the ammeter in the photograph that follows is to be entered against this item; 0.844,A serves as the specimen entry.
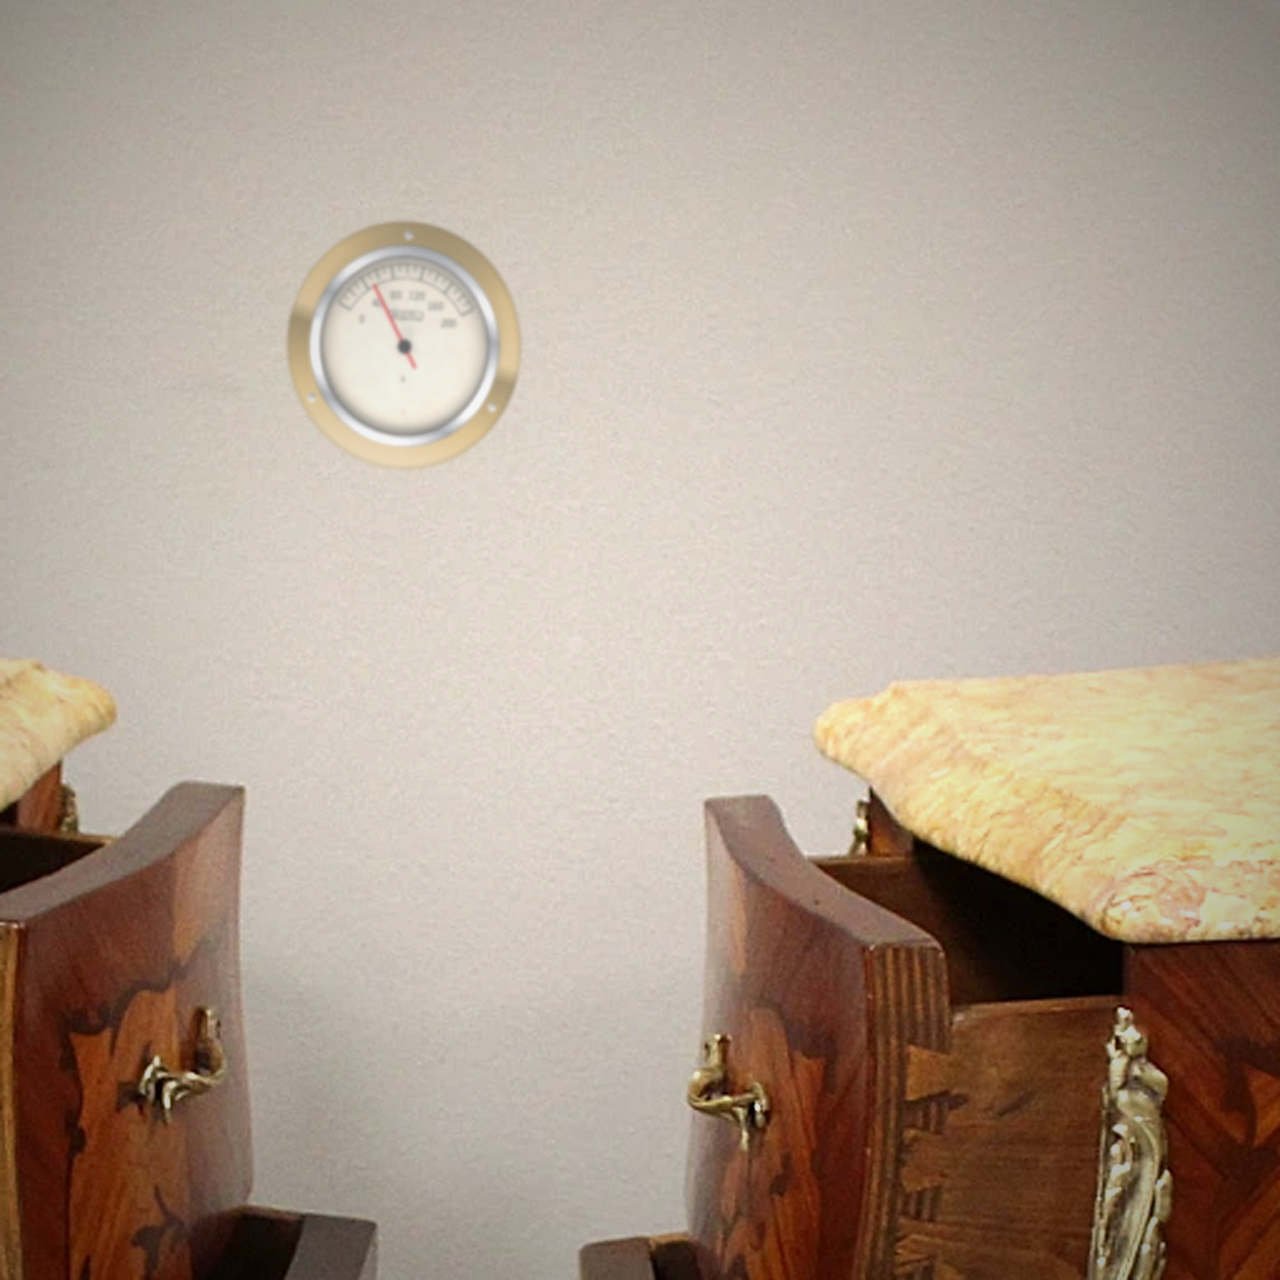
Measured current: 50,A
